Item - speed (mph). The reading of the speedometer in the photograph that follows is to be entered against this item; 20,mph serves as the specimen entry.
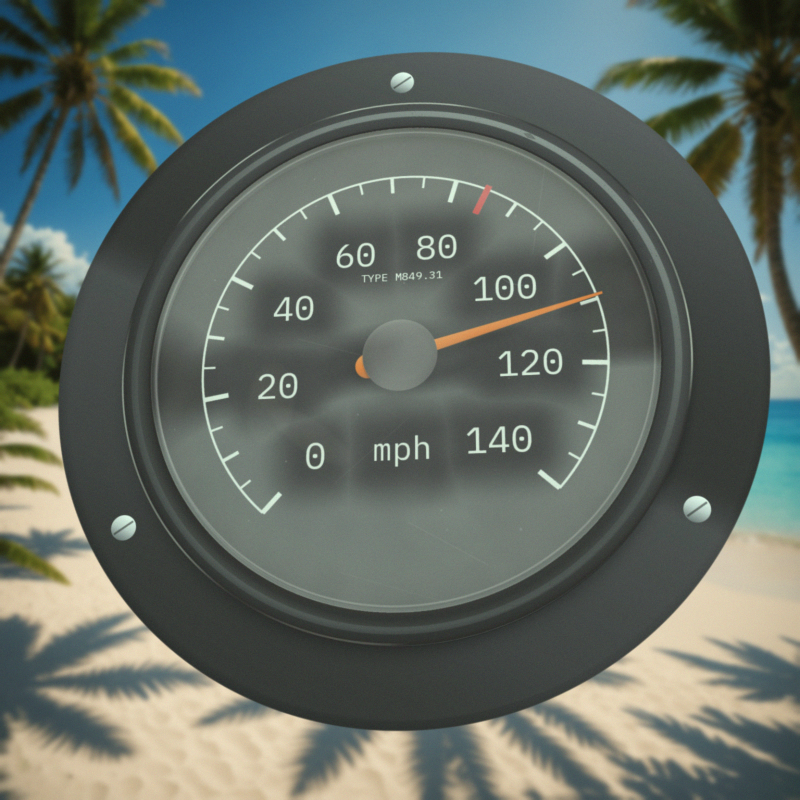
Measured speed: 110,mph
